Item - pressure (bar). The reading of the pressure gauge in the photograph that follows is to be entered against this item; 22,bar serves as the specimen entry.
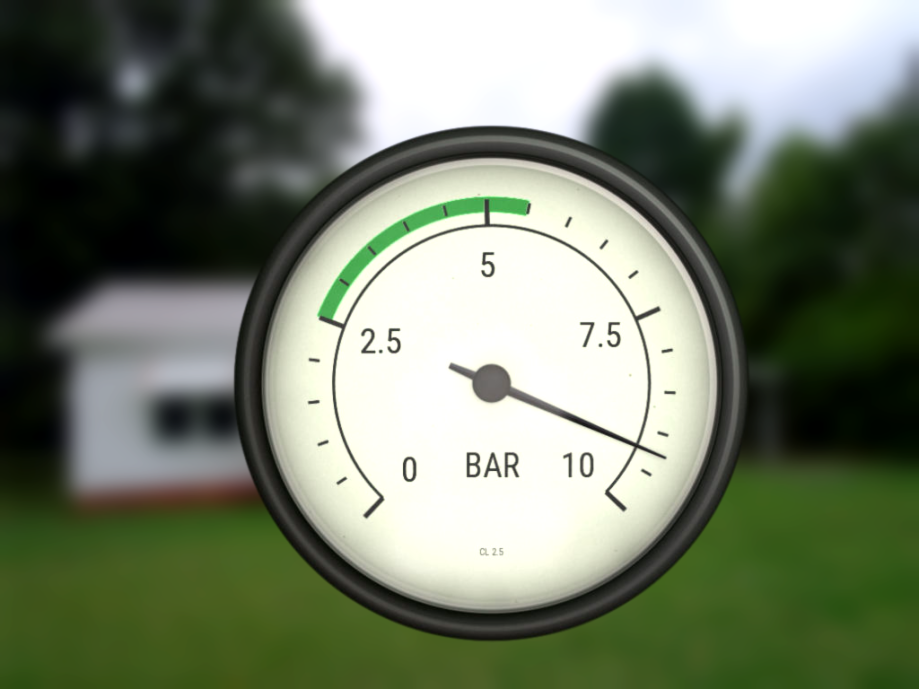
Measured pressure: 9.25,bar
